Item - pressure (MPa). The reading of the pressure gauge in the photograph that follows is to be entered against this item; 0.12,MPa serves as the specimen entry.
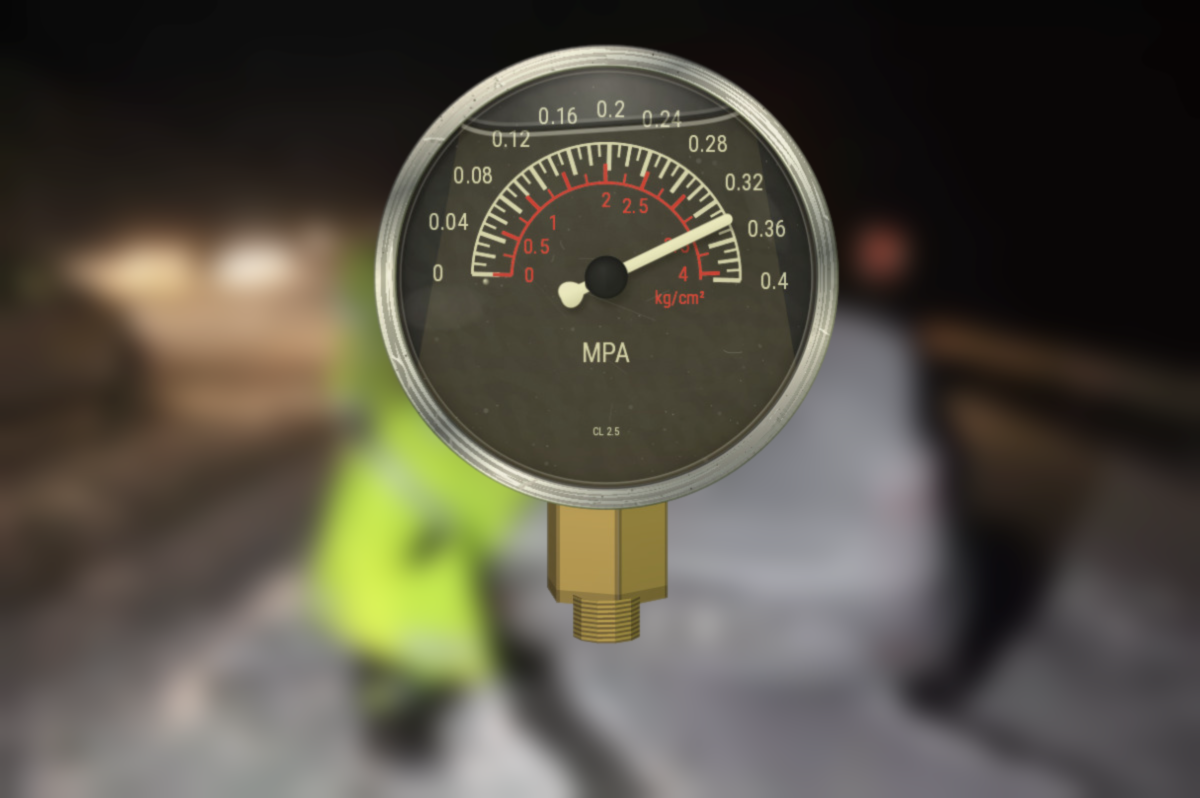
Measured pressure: 0.34,MPa
